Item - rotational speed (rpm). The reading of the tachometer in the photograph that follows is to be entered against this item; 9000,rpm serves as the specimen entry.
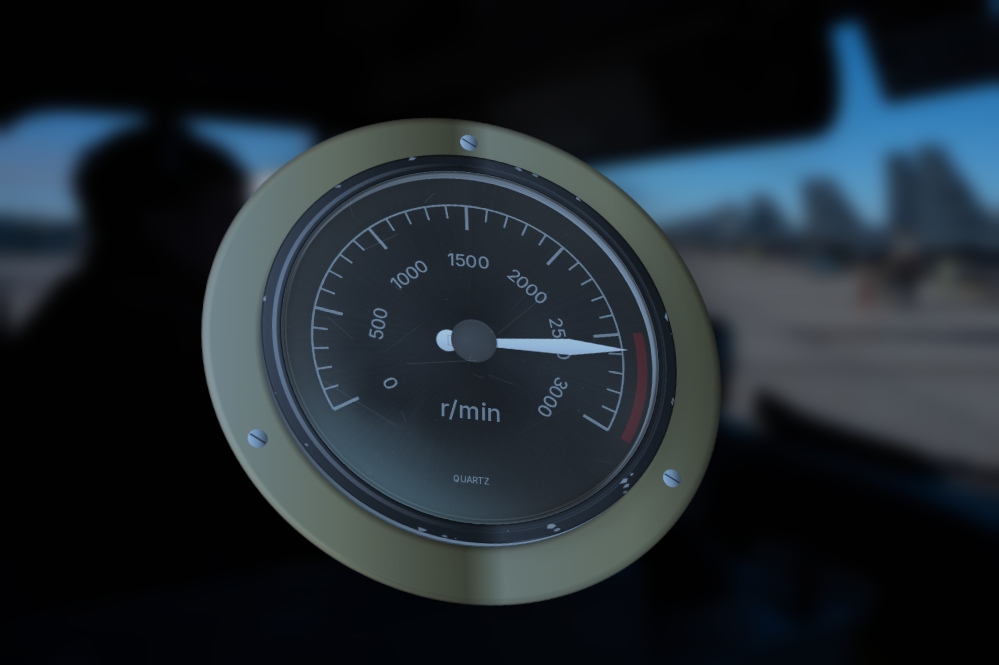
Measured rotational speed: 2600,rpm
